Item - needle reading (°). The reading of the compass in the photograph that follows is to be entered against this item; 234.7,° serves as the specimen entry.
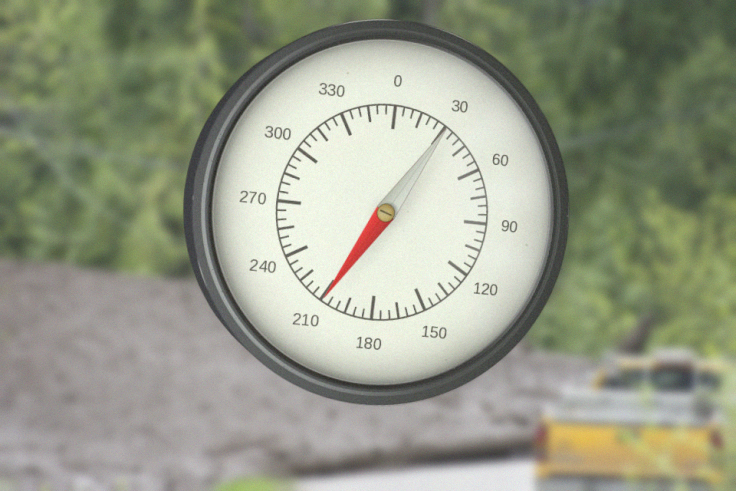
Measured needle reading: 210,°
